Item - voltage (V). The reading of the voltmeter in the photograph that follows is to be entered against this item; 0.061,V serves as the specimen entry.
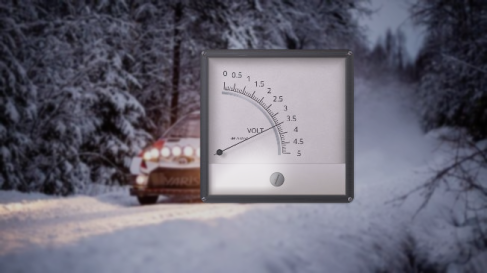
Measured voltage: 3.5,V
